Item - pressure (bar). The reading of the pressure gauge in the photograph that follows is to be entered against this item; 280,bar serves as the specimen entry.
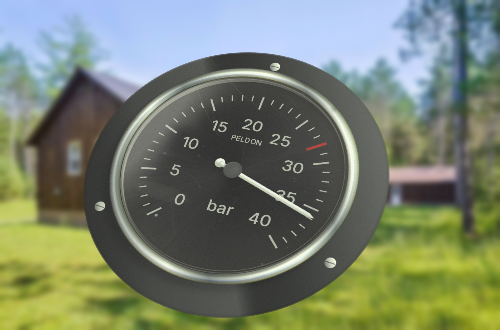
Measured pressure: 36,bar
